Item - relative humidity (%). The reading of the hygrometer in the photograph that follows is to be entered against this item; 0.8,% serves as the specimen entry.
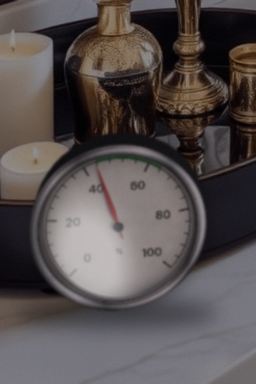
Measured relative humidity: 44,%
